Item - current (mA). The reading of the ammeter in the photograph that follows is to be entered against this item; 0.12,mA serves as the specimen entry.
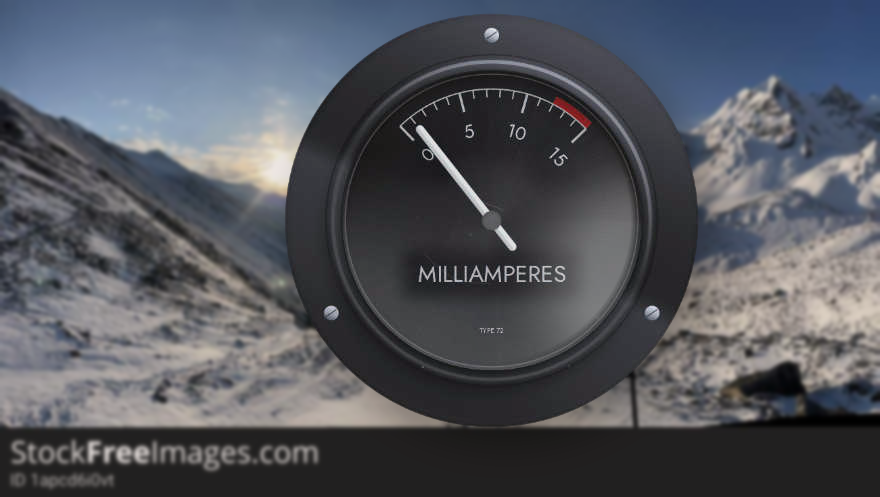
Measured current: 1,mA
